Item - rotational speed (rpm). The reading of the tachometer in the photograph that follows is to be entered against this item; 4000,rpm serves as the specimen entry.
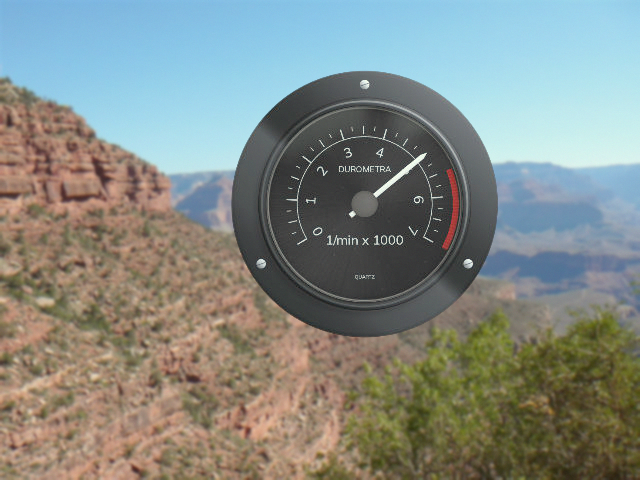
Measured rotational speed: 5000,rpm
